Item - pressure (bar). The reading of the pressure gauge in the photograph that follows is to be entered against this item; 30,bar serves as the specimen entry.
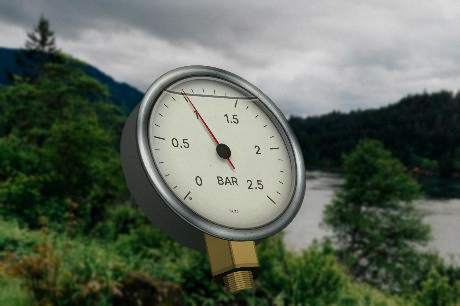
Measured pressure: 1,bar
